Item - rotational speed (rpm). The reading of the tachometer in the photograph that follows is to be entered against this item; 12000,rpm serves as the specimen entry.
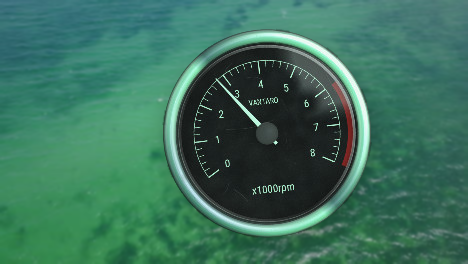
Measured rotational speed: 2800,rpm
